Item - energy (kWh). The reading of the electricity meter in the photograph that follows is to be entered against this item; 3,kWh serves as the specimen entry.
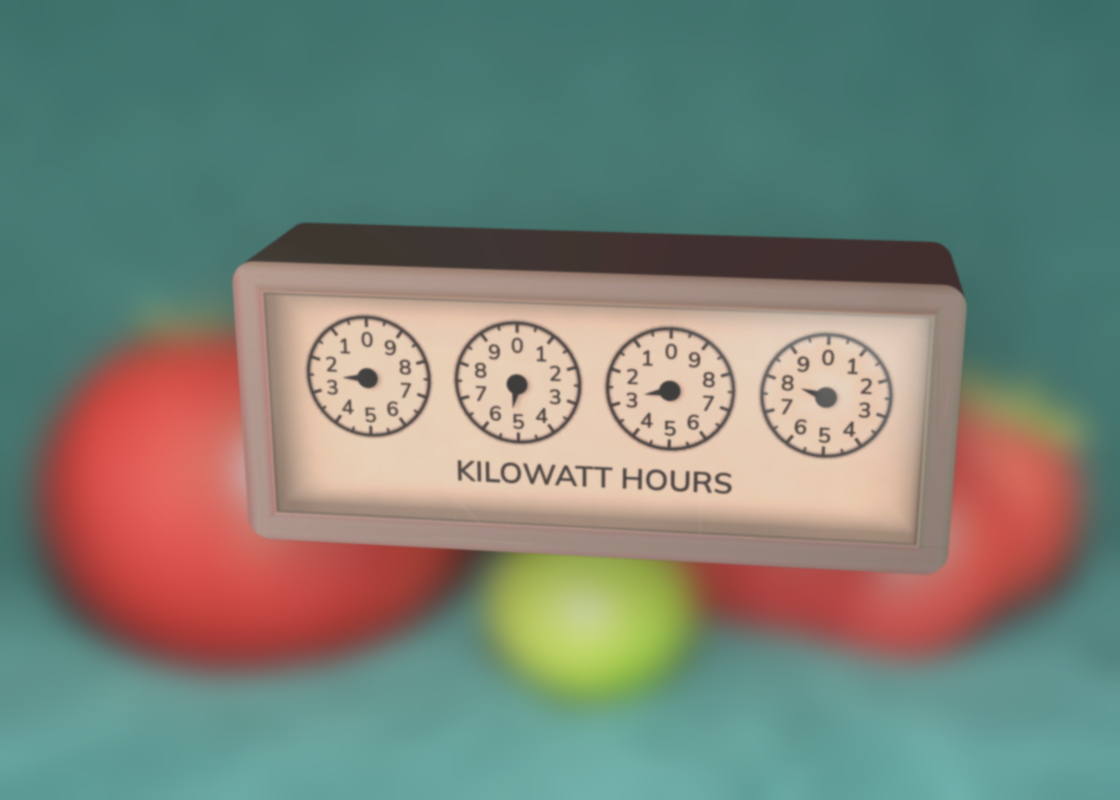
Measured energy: 2528,kWh
